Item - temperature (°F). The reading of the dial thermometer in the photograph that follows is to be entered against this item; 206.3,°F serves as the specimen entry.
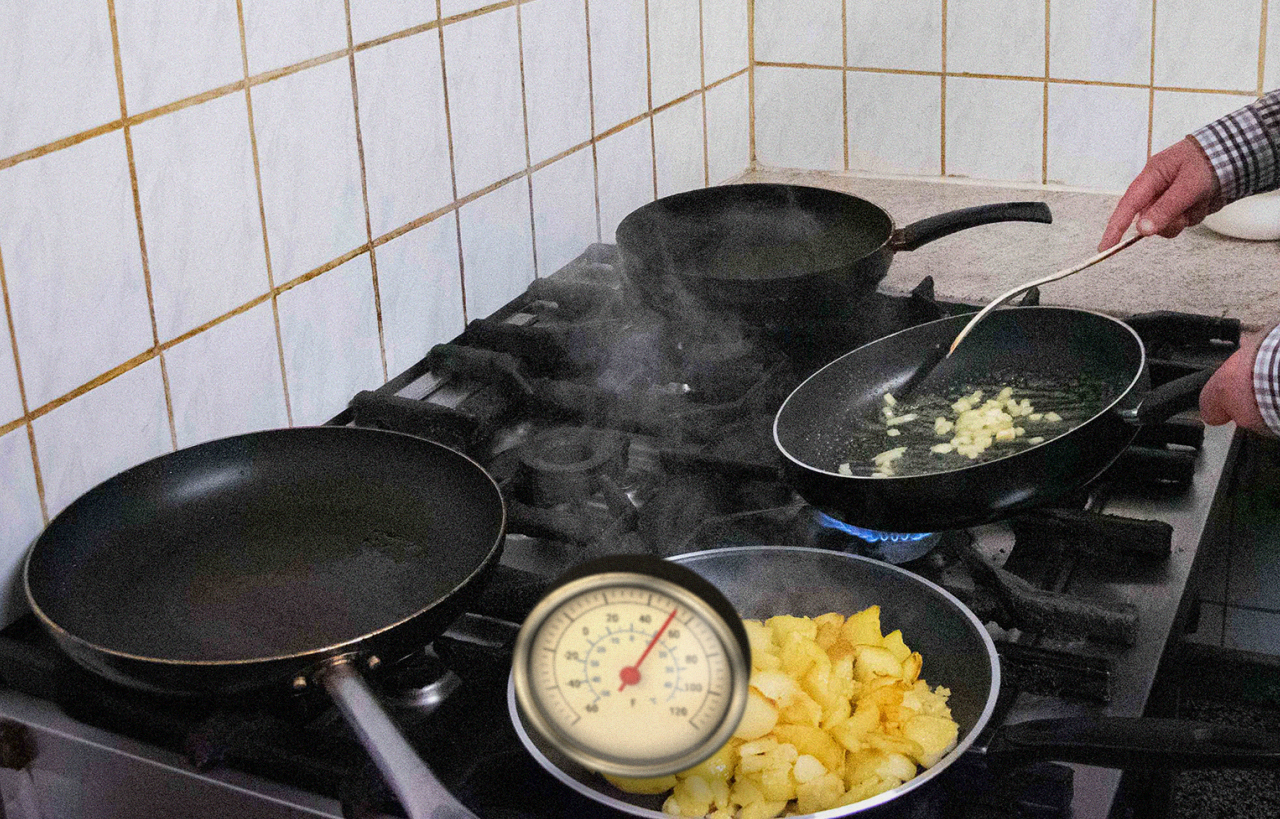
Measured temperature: 52,°F
